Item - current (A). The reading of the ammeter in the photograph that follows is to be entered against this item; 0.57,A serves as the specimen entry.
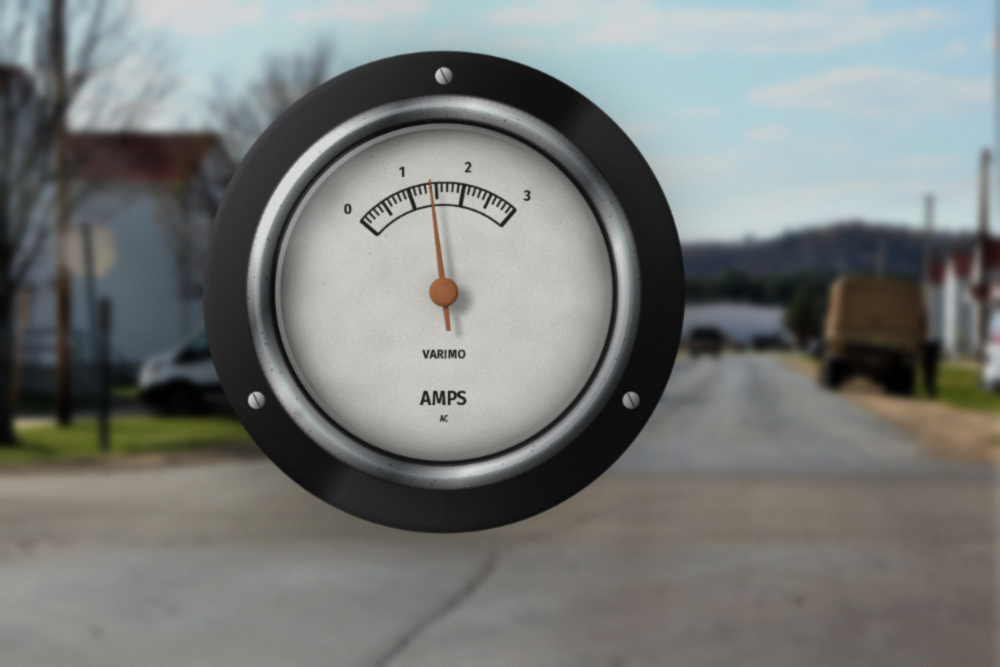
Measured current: 1.4,A
